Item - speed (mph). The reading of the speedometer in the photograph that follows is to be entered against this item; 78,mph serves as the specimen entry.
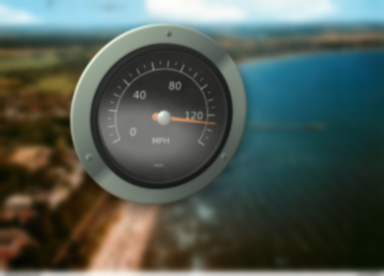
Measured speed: 125,mph
